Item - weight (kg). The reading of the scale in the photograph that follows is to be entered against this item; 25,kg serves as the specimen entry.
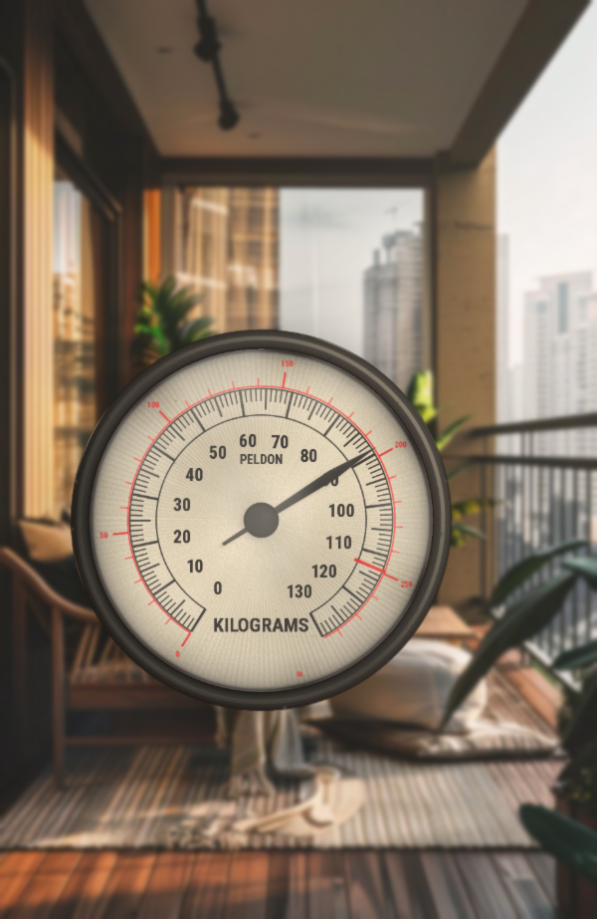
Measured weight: 89,kg
